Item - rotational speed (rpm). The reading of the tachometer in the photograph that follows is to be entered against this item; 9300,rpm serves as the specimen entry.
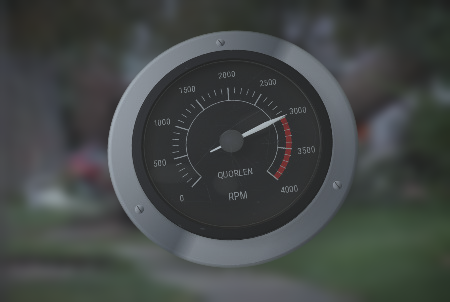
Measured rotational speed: 3000,rpm
